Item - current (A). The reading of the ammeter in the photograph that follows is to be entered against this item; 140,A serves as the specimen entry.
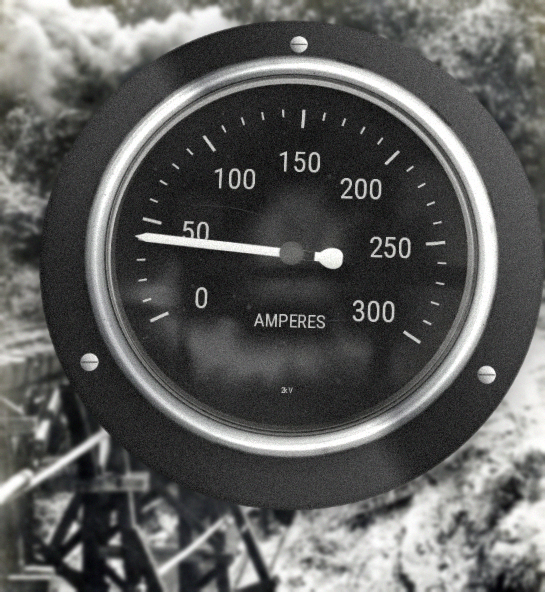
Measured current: 40,A
